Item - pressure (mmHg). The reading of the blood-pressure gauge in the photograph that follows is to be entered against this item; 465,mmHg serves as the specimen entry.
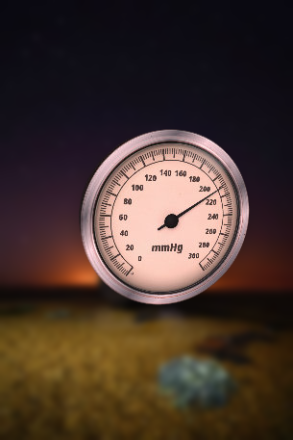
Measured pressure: 210,mmHg
